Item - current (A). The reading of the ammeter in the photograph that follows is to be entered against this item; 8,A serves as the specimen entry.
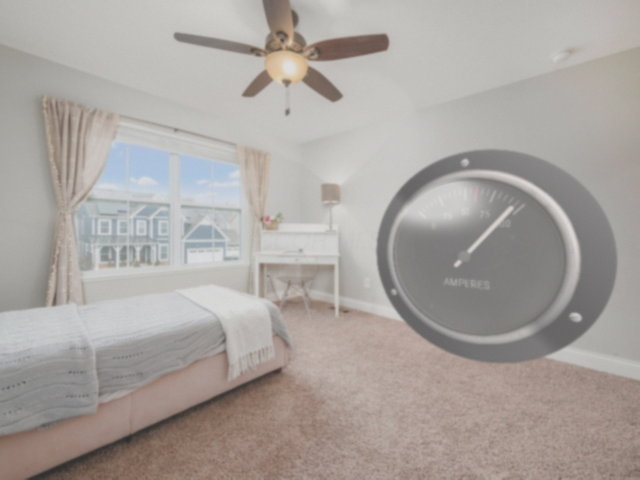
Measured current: 95,A
